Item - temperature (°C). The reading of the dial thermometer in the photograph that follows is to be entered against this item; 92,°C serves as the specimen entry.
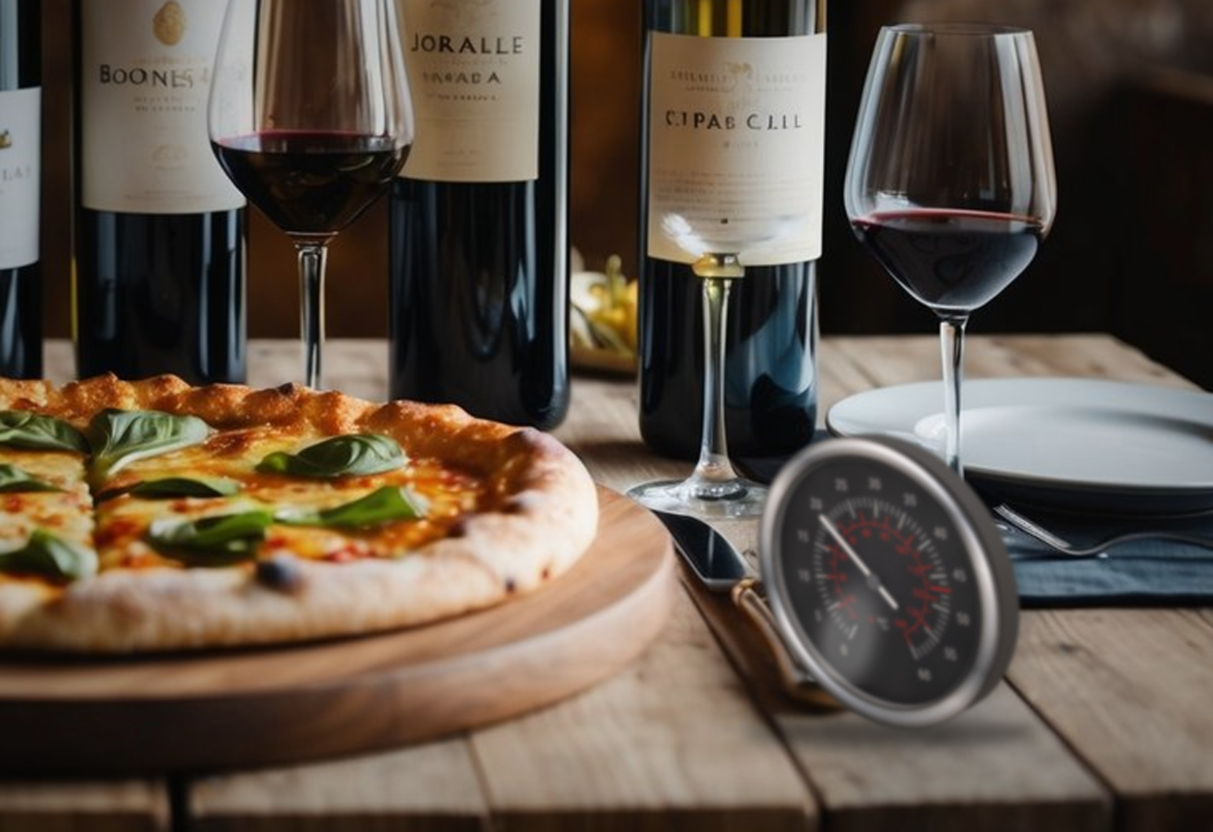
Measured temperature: 20,°C
